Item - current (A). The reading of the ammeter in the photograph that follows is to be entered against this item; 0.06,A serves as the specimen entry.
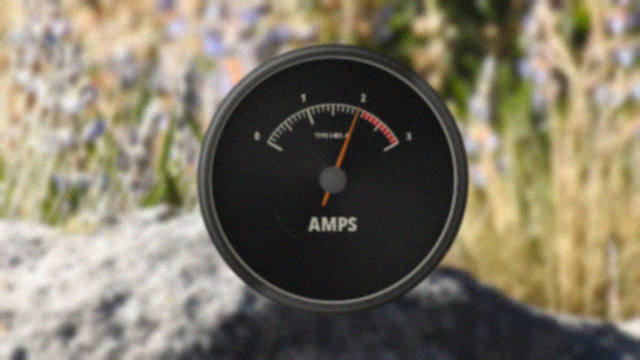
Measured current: 2,A
